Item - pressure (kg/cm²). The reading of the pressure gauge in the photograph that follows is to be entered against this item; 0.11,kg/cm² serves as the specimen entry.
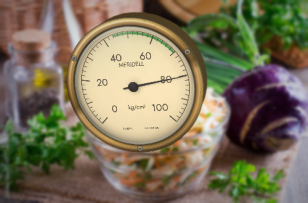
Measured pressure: 80,kg/cm²
